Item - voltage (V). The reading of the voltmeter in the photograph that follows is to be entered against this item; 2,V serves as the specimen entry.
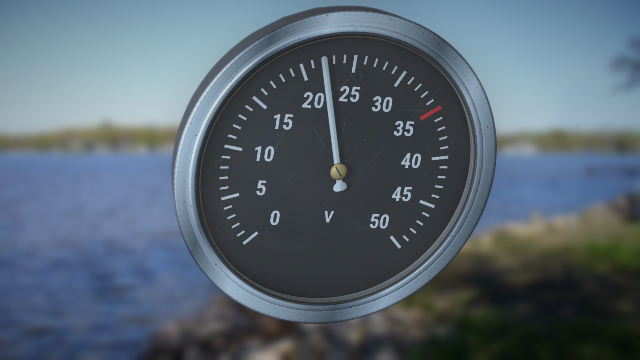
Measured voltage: 22,V
